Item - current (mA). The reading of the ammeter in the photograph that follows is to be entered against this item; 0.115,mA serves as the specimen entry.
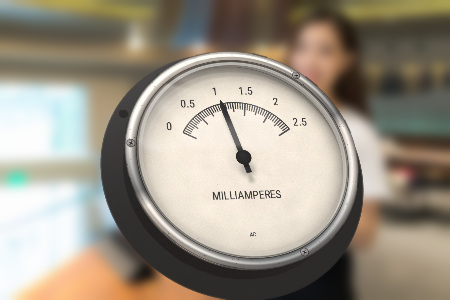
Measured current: 1,mA
